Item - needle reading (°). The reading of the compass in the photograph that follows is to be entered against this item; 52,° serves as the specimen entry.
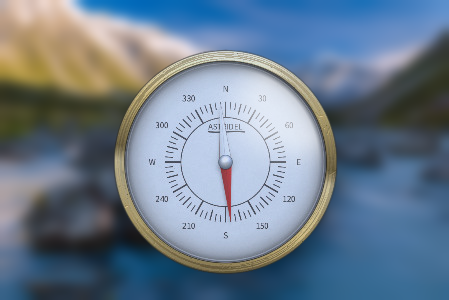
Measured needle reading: 175,°
